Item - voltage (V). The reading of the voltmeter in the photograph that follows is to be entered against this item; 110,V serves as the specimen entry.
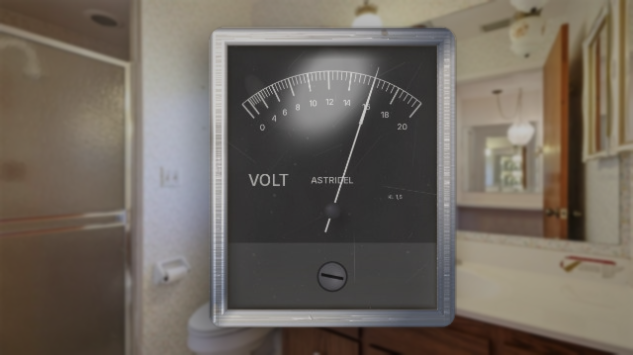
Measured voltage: 16,V
